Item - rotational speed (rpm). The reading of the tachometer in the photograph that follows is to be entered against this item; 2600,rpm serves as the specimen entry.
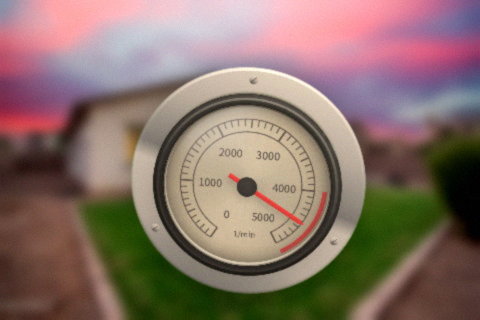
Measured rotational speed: 4500,rpm
